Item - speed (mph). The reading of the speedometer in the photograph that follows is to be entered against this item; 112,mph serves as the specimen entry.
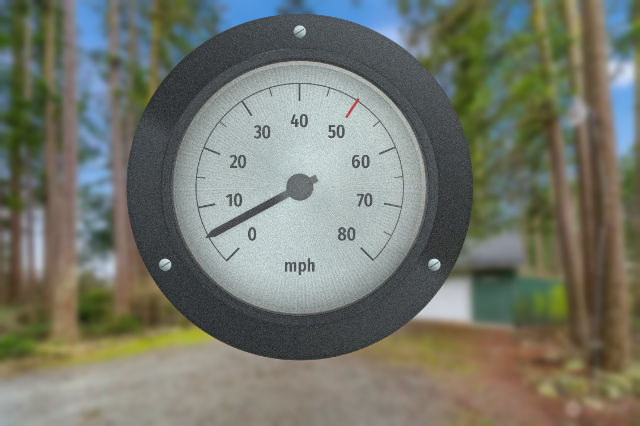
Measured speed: 5,mph
